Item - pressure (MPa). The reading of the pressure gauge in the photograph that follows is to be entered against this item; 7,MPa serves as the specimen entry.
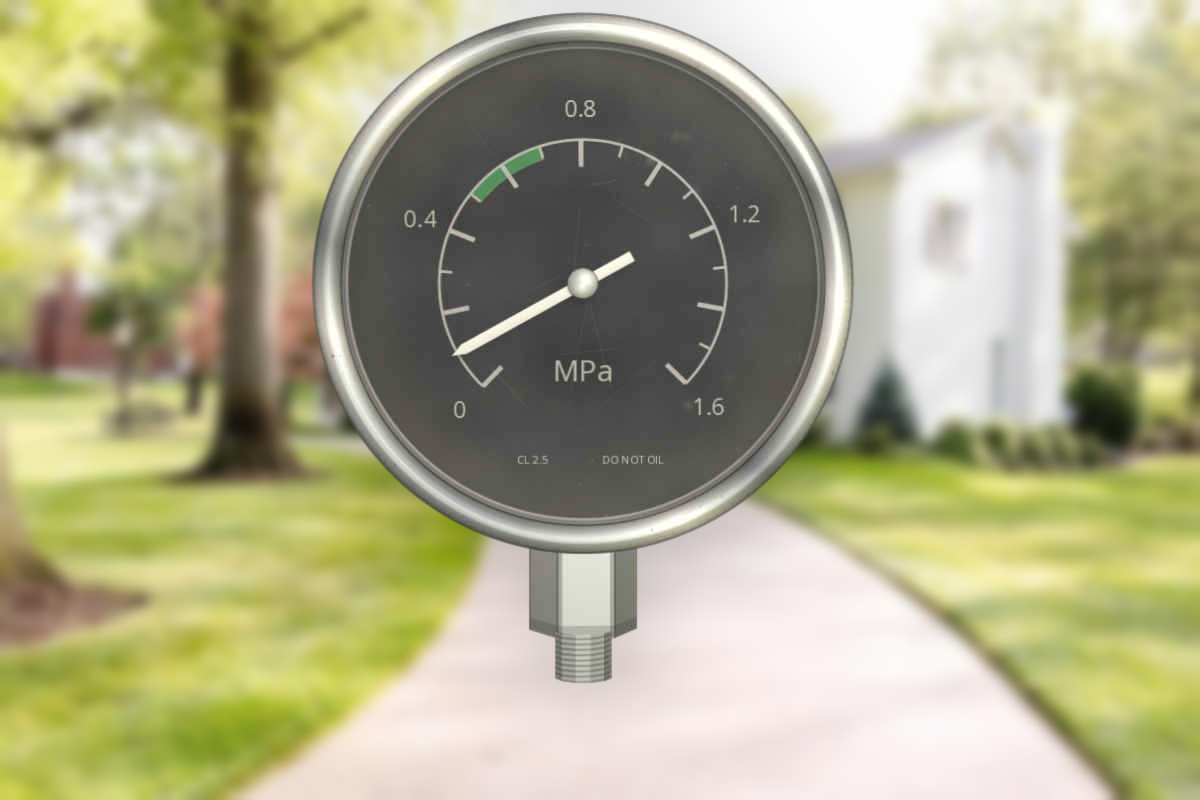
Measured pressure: 0.1,MPa
